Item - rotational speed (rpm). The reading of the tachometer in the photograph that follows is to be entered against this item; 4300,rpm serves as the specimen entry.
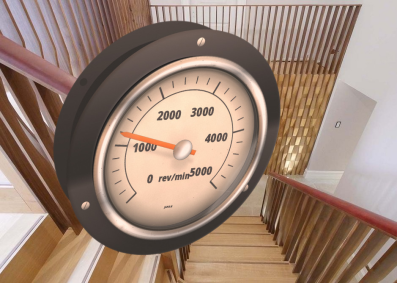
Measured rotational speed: 1200,rpm
